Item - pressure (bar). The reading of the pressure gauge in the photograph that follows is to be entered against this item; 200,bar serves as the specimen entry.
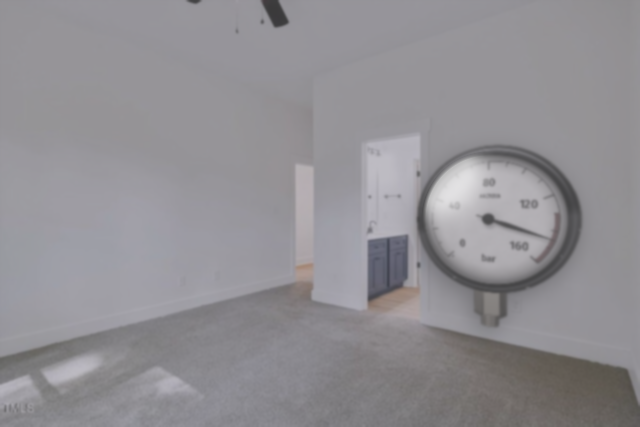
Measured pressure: 145,bar
